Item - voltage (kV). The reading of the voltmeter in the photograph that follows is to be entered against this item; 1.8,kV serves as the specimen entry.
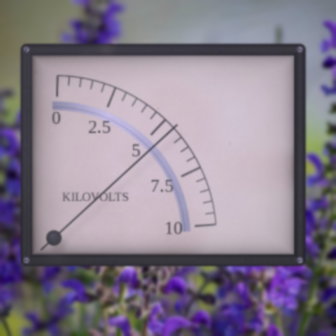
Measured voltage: 5.5,kV
